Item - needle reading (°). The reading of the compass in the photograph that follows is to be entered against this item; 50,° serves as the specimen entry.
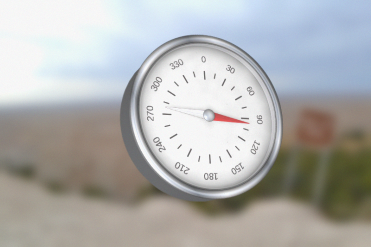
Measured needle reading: 97.5,°
